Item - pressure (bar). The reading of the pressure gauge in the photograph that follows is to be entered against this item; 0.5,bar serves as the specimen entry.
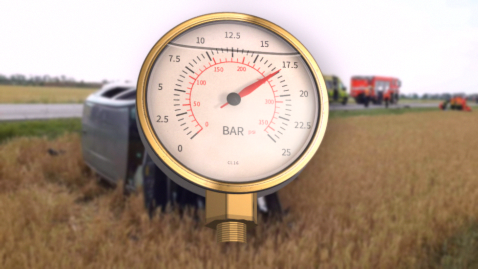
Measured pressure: 17.5,bar
